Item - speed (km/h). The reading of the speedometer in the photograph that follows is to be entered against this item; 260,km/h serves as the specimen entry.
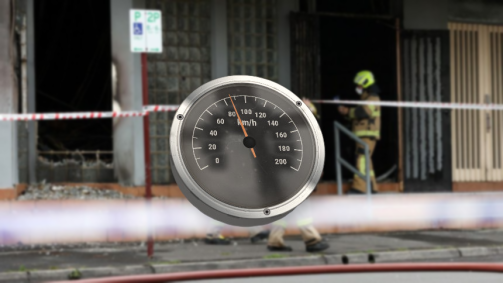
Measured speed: 85,km/h
